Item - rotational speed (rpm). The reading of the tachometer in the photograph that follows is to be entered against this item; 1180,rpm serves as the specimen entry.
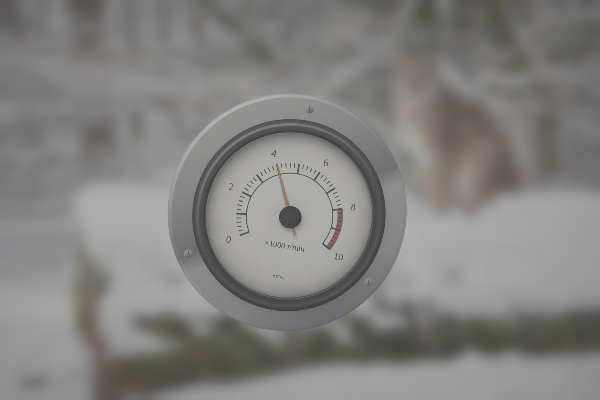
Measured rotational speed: 4000,rpm
